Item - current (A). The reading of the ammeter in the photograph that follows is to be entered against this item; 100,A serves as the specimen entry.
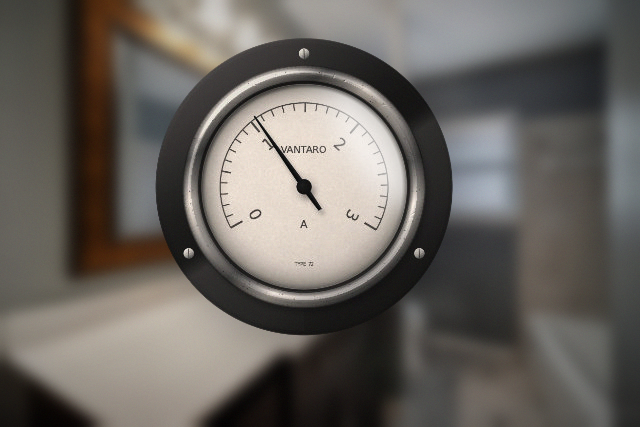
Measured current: 1.05,A
